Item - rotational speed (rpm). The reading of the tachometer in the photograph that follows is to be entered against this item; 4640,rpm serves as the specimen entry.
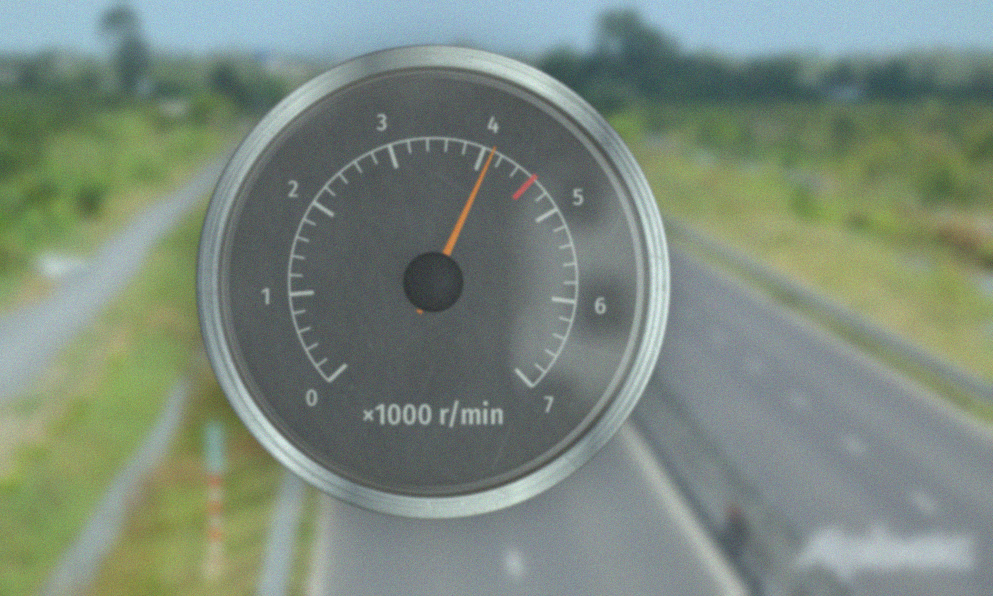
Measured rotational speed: 4100,rpm
